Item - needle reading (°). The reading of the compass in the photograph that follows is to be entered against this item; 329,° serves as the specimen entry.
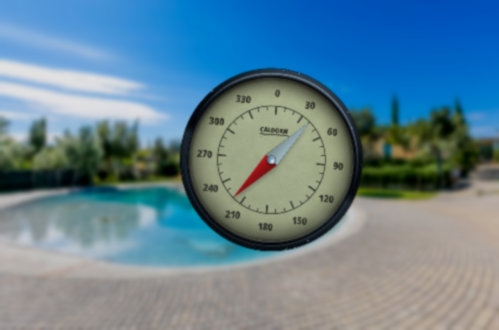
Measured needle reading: 220,°
